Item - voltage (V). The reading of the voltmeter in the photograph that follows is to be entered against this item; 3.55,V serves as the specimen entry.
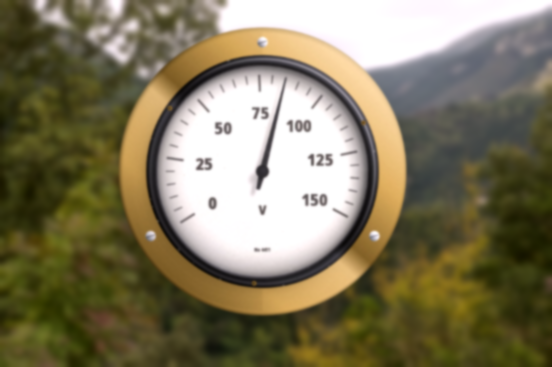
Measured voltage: 85,V
